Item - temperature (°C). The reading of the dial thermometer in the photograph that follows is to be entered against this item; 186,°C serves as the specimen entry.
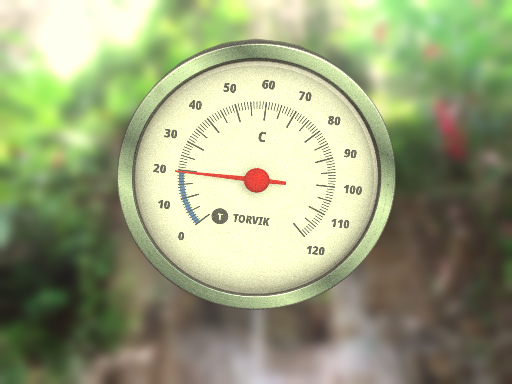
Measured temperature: 20,°C
